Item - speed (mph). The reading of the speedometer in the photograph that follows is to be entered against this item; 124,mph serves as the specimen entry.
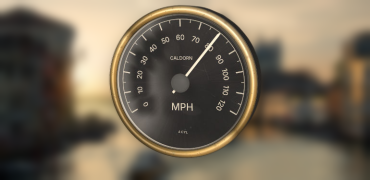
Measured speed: 80,mph
